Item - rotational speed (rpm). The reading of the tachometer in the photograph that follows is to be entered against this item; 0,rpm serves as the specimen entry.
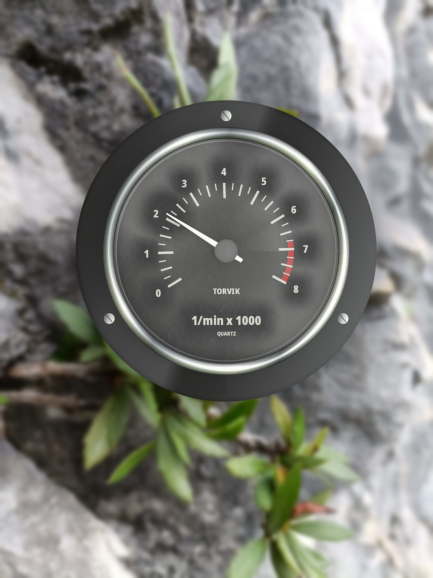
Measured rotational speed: 2125,rpm
